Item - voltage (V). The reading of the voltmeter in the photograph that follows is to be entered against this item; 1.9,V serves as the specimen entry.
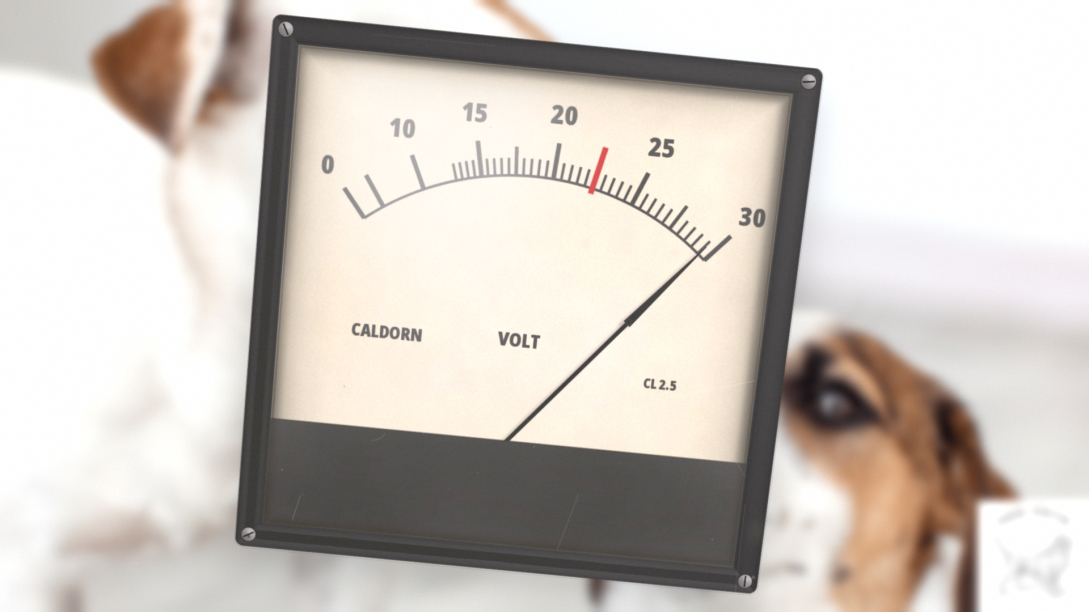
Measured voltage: 29.5,V
